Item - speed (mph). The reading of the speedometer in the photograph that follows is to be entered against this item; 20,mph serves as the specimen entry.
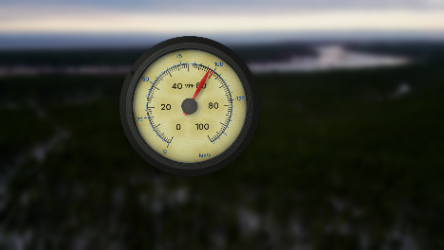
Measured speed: 60,mph
